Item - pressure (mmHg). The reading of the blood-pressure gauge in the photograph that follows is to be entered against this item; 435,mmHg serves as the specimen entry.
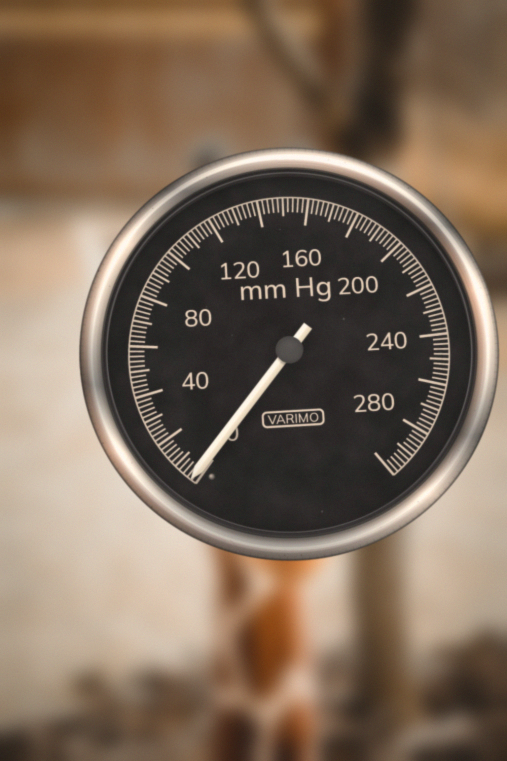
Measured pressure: 2,mmHg
